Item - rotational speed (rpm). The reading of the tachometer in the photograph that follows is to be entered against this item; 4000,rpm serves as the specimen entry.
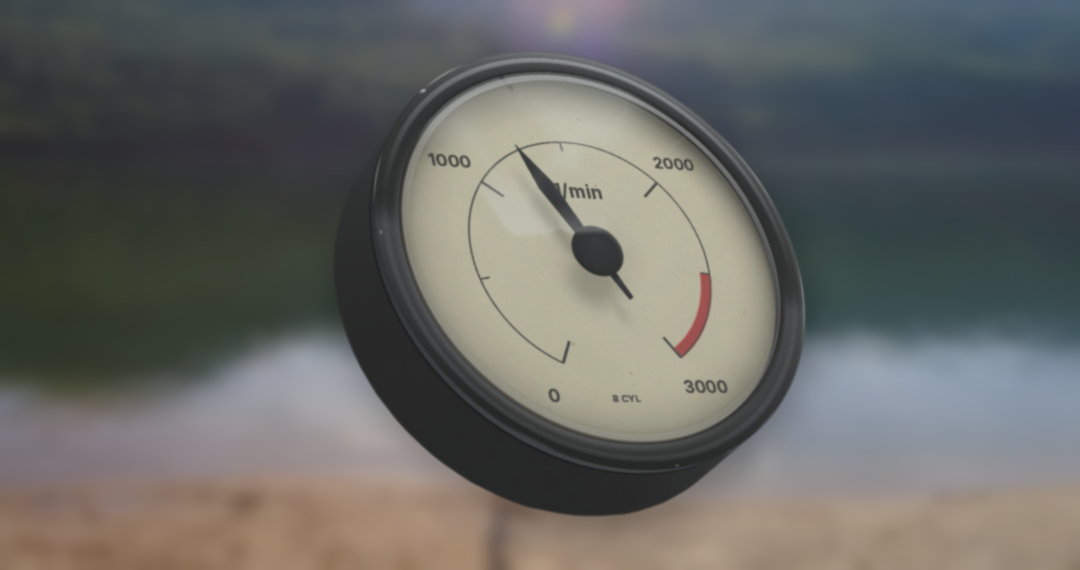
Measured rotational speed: 1250,rpm
